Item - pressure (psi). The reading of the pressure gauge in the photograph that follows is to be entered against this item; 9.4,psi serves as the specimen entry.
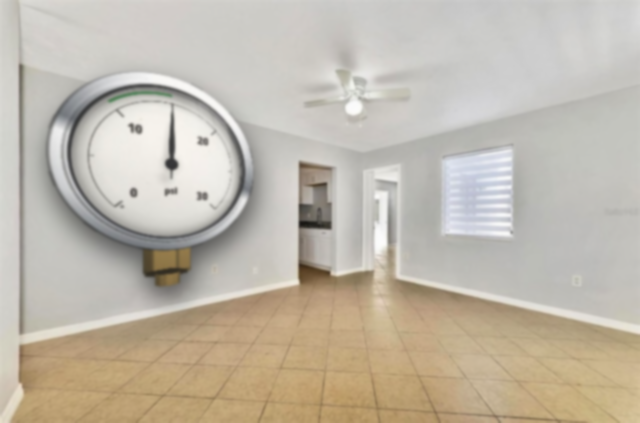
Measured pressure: 15,psi
